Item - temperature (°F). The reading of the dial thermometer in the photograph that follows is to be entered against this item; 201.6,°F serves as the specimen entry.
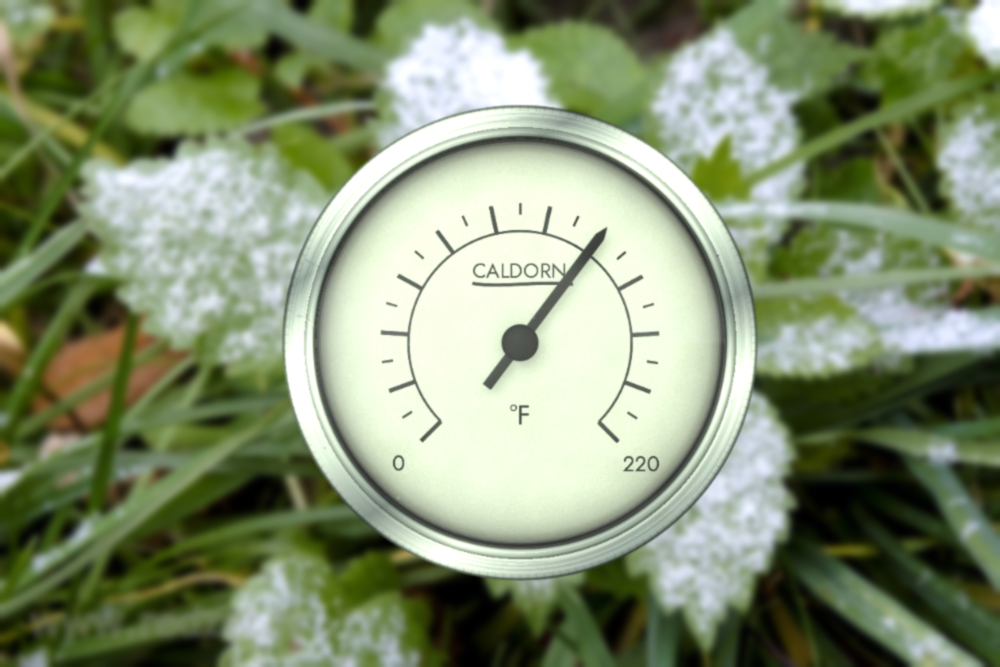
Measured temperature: 140,°F
